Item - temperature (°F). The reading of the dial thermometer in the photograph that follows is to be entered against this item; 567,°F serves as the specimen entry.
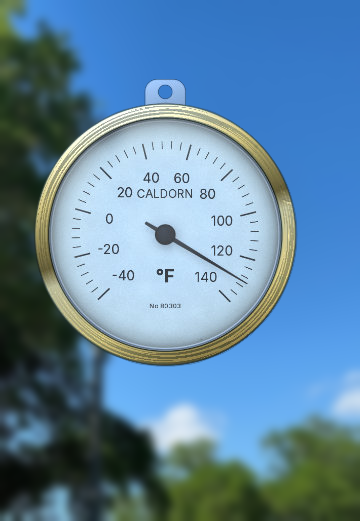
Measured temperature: 130,°F
